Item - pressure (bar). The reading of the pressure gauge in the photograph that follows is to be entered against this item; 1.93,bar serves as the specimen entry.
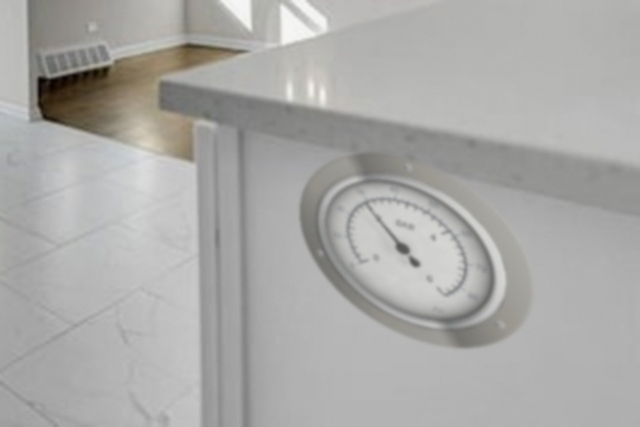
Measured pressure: 2,bar
